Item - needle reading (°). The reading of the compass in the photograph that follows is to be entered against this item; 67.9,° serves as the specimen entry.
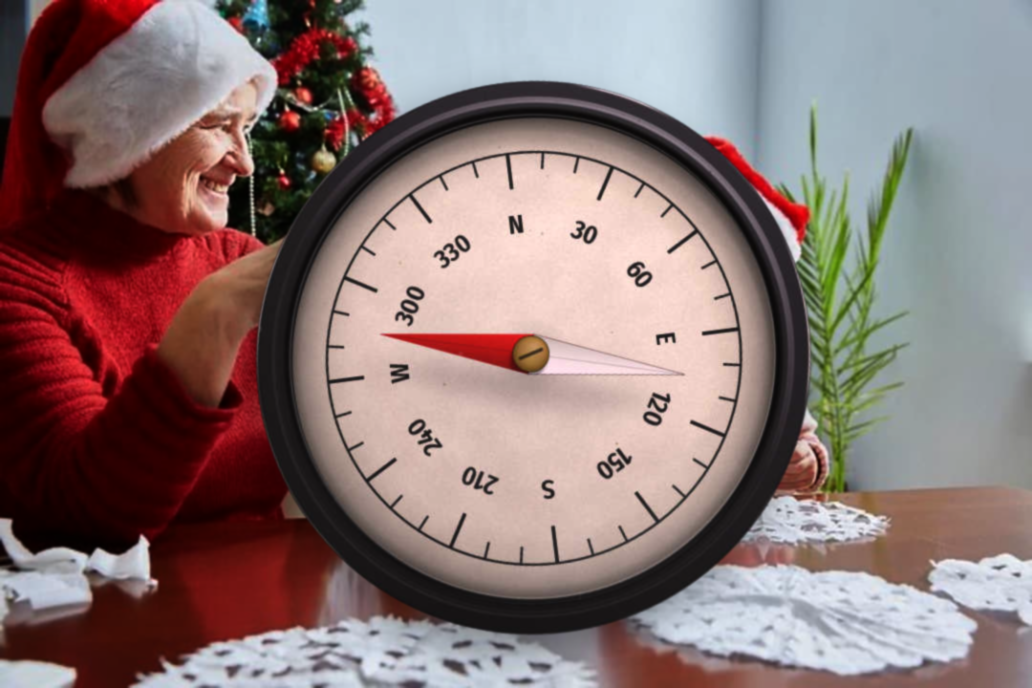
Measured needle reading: 285,°
